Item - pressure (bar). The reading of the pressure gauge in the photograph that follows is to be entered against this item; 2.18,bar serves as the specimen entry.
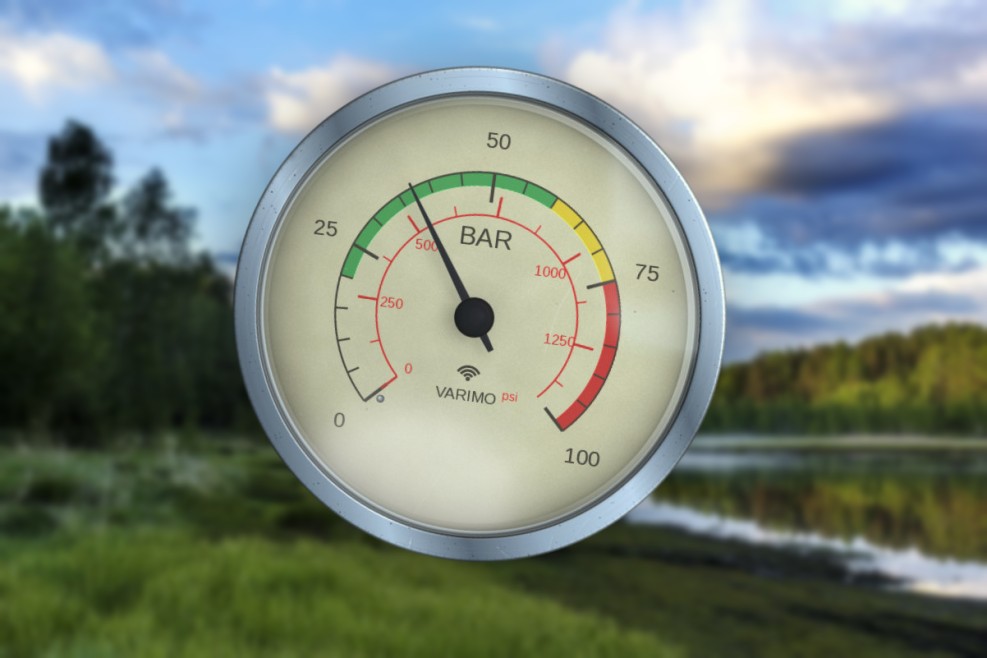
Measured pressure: 37.5,bar
